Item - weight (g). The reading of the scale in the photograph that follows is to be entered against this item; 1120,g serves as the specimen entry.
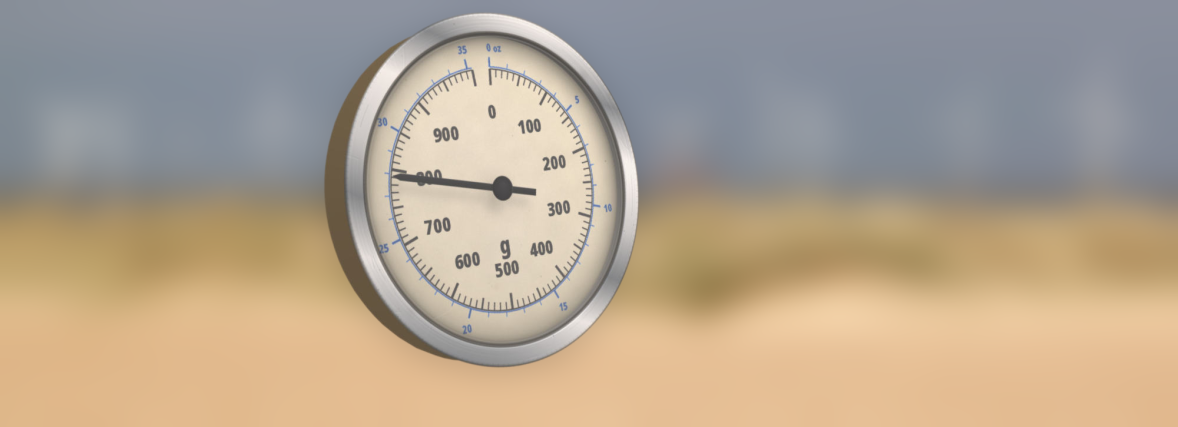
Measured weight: 790,g
